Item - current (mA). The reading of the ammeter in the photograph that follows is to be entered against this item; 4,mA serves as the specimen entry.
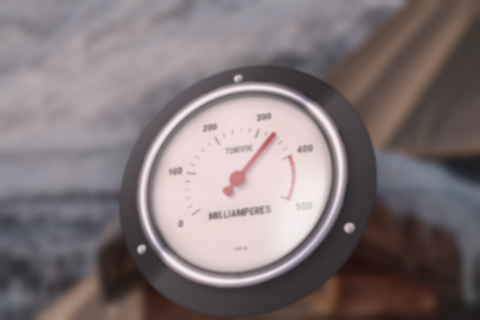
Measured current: 340,mA
